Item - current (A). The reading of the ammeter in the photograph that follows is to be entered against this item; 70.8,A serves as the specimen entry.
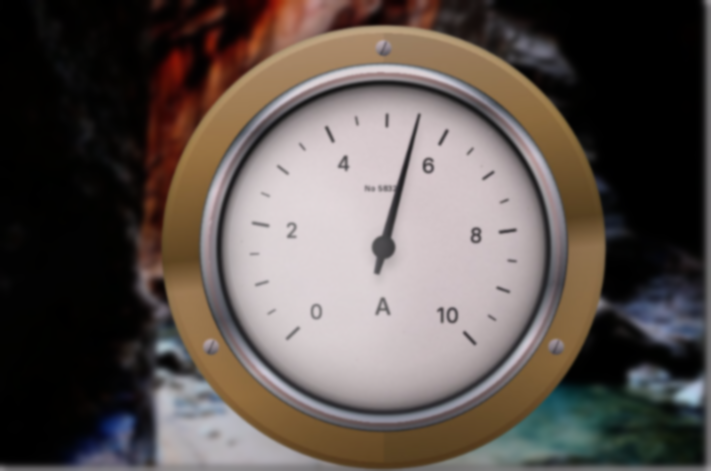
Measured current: 5.5,A
